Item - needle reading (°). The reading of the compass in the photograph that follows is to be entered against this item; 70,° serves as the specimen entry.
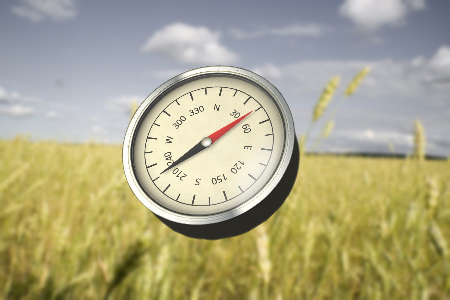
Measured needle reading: 45,°
